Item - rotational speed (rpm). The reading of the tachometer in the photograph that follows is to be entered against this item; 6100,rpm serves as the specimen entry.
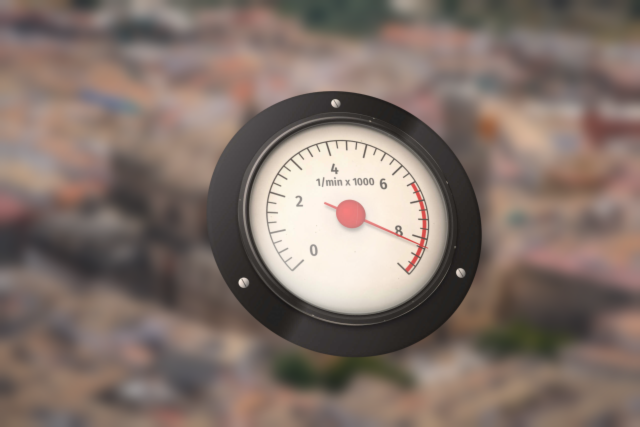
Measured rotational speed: 8250,rpm
